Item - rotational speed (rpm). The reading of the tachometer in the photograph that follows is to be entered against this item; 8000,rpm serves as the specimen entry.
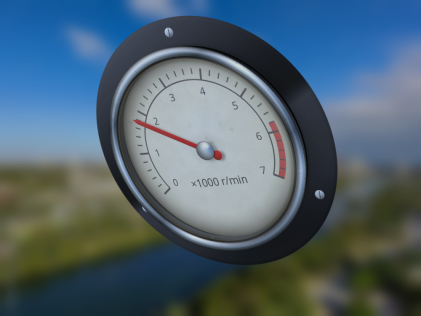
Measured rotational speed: 1800,rpm
